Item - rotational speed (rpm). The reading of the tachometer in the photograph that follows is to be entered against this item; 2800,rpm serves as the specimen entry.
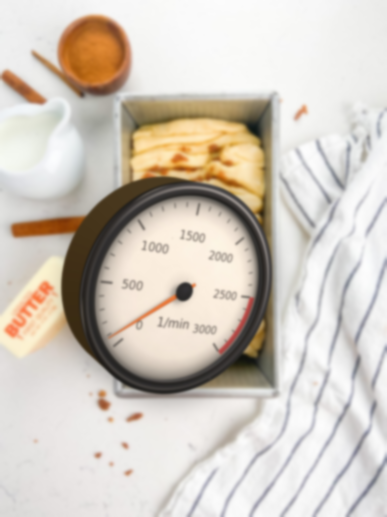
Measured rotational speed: 100,rpm
